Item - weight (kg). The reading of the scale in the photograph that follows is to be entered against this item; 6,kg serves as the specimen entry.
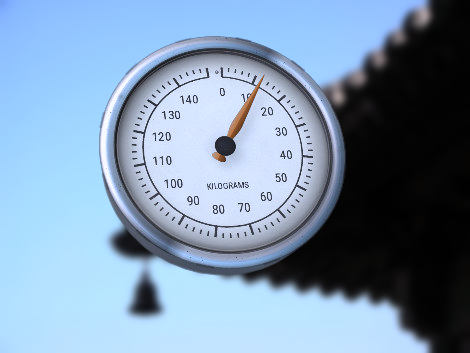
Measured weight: 12,kg
